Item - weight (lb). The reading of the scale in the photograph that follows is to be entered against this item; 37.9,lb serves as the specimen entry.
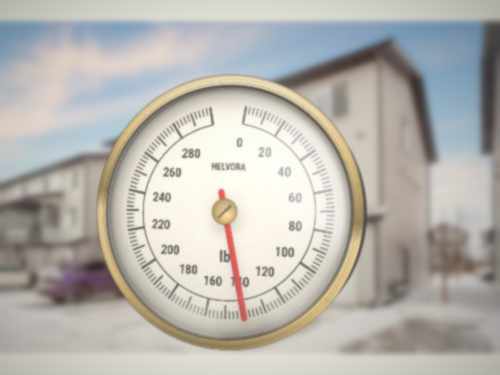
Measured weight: 140,lb
